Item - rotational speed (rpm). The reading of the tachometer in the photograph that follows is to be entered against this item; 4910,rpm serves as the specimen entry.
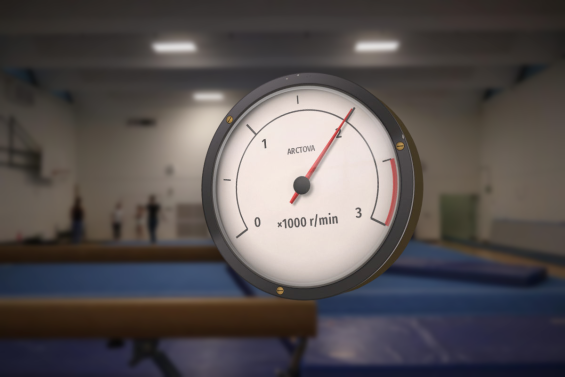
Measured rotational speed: 2000,rpm
